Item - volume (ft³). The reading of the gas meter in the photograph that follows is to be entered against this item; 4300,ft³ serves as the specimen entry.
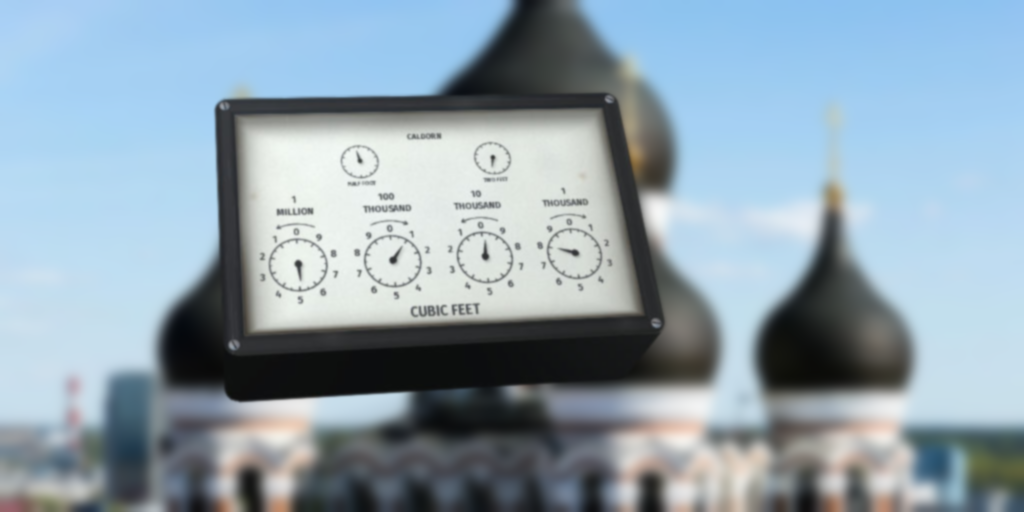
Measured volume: 509800,ft³
